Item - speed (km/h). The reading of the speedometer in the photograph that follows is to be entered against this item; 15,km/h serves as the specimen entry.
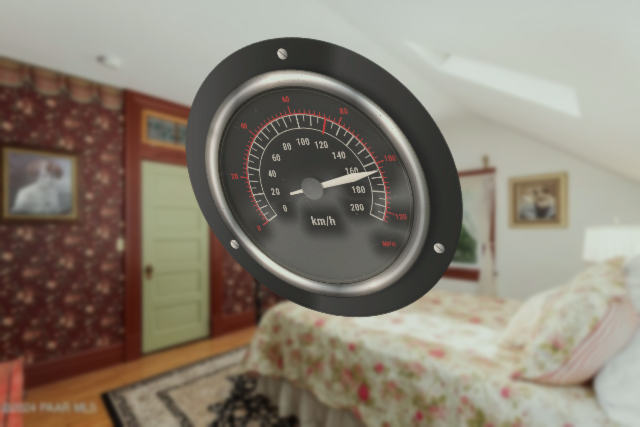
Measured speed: 165,km/h
